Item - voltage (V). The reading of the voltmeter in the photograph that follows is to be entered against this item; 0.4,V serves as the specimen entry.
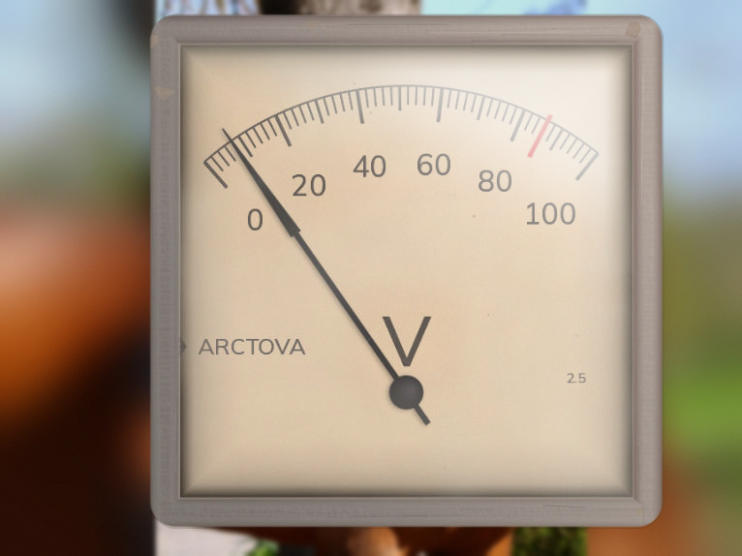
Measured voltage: 8,V
